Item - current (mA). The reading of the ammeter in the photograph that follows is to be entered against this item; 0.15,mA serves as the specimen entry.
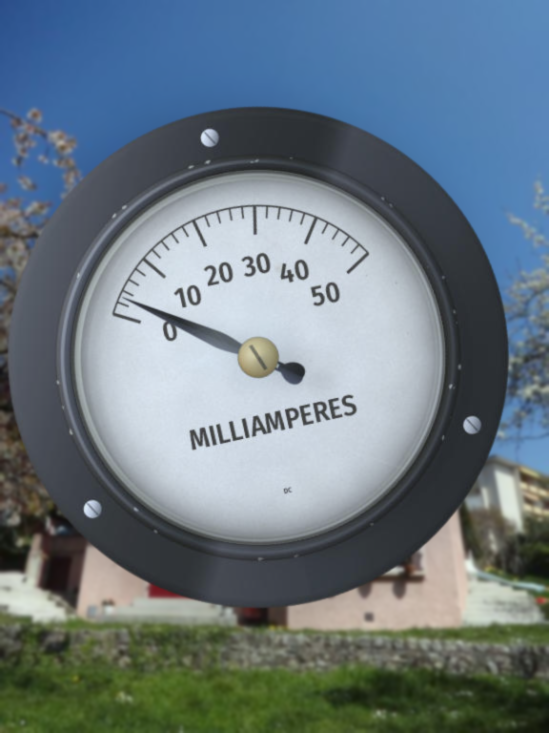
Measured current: 3,mA
